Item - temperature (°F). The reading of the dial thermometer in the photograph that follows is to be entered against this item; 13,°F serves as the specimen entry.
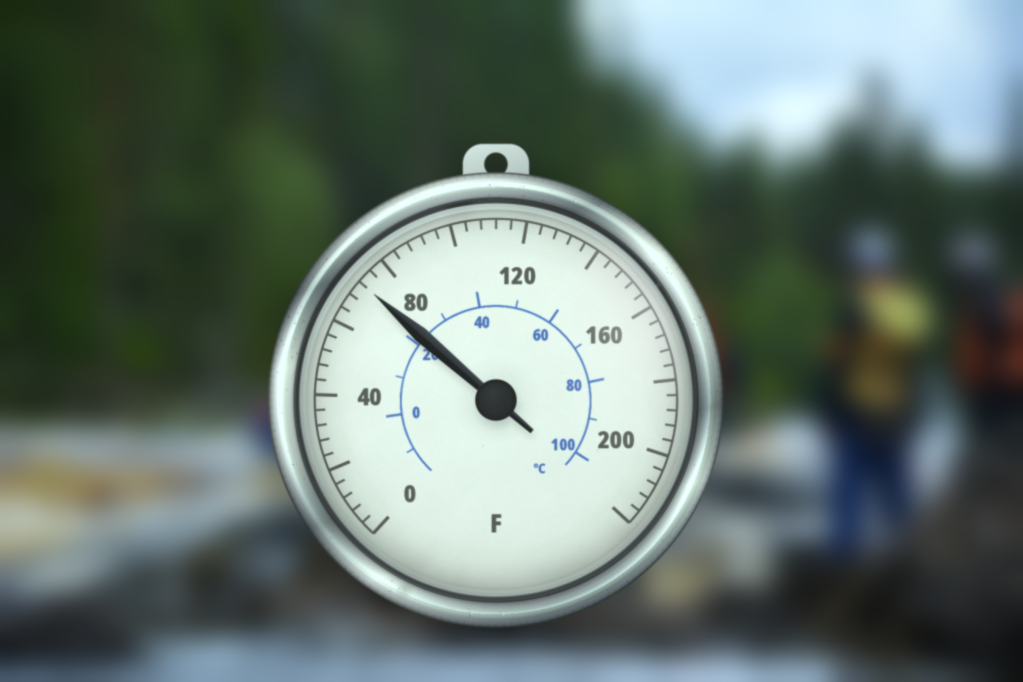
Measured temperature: 72,°F
